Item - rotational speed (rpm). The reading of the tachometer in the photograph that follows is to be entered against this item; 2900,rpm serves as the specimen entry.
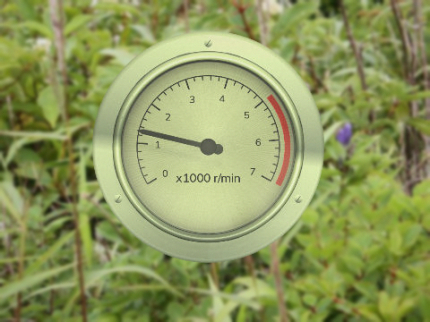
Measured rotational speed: 1300,rpm
